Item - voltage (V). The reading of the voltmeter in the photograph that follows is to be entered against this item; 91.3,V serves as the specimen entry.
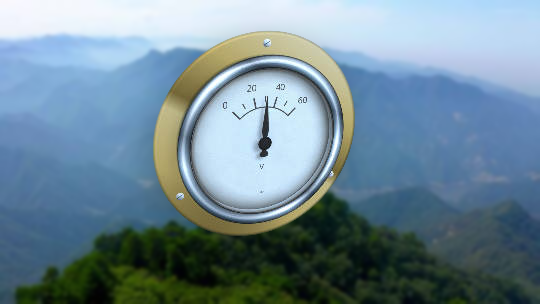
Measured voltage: 30,V
